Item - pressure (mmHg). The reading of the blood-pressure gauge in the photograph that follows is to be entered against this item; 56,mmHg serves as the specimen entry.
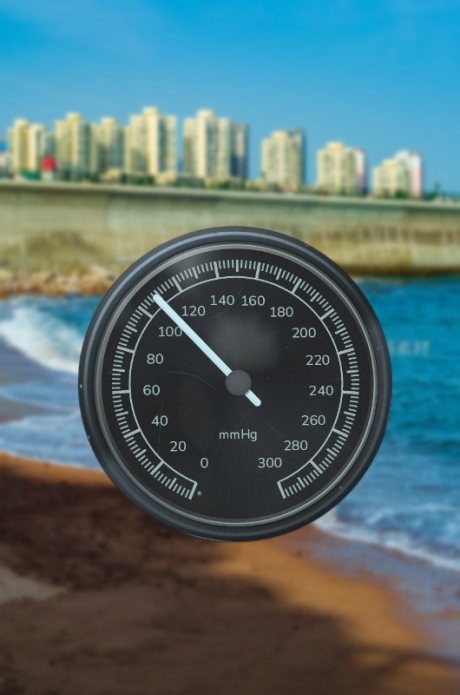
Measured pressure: 108,mmHg
